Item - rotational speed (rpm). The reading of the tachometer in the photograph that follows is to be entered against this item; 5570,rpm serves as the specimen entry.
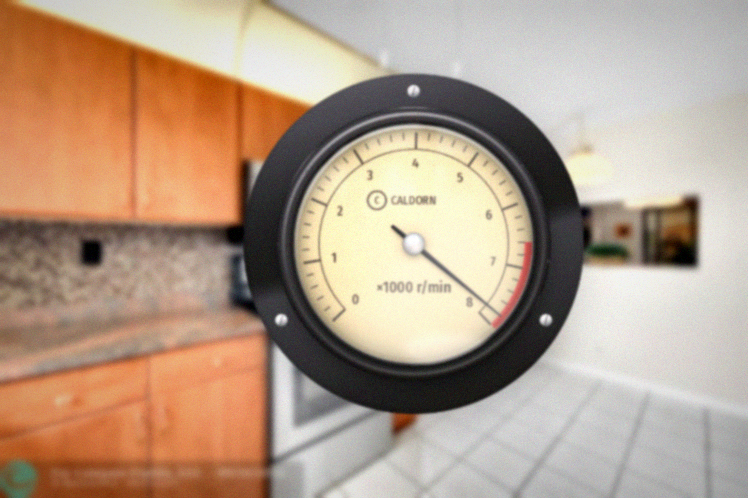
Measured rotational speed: 7800,rpm
